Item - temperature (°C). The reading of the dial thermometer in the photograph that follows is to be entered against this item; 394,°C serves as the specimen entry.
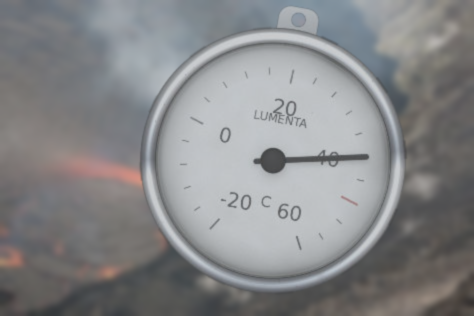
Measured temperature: 40,°C
